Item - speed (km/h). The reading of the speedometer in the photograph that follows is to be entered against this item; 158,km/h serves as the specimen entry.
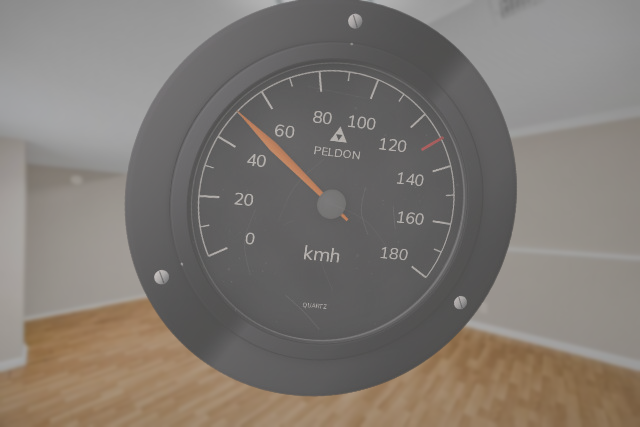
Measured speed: 50,km/h
